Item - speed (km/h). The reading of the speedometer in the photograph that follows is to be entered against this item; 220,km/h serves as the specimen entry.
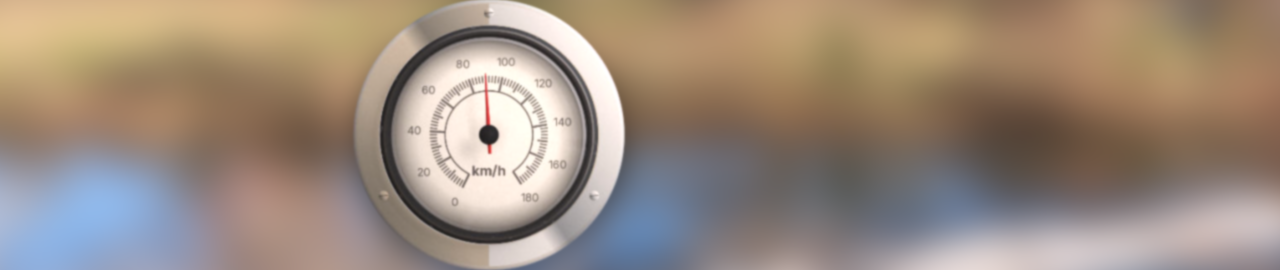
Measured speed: 90,km/h
